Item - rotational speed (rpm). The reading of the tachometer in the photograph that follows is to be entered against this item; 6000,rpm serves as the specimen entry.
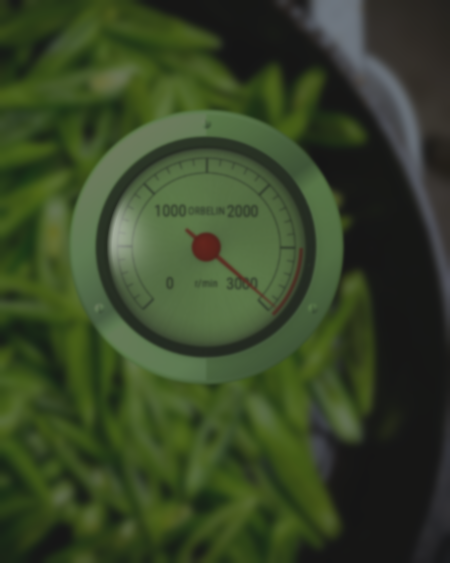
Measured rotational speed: 2950,rpm
